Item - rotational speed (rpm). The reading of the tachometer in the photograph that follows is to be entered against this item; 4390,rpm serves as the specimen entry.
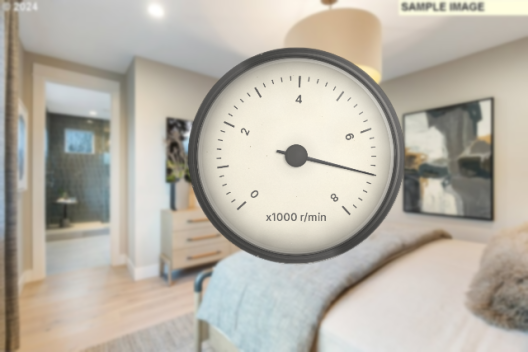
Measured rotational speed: 7000,rpm
